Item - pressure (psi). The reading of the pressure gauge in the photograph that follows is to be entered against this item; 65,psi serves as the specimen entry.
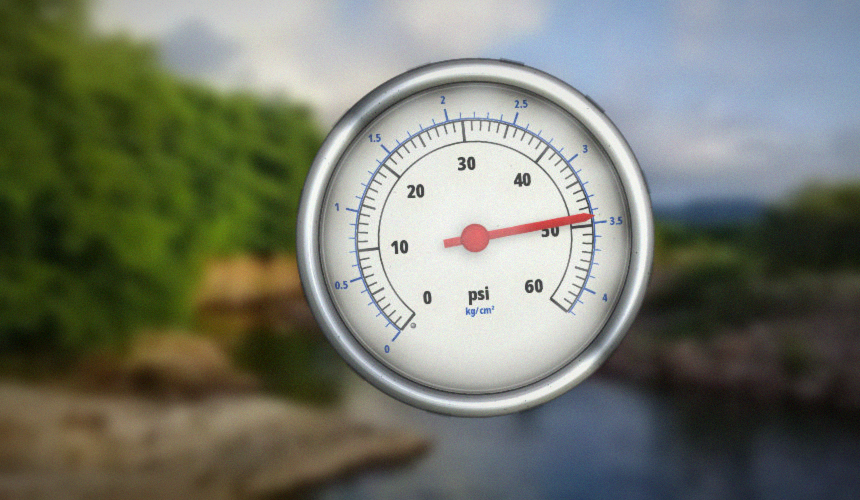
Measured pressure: 49,psi
